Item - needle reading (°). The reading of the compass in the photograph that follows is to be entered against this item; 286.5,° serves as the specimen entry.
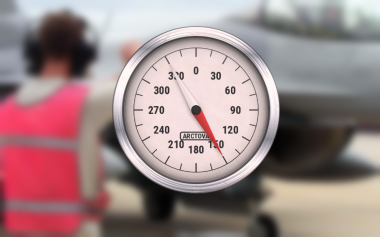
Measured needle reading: 150,°
